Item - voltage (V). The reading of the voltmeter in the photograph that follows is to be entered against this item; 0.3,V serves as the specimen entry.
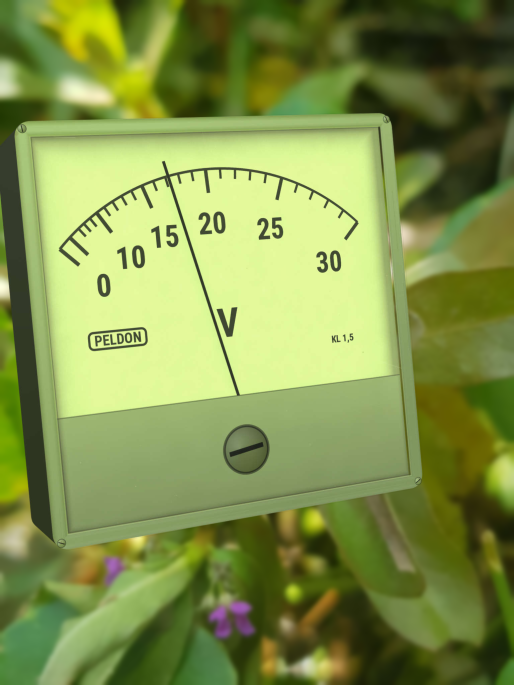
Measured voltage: 17,V
